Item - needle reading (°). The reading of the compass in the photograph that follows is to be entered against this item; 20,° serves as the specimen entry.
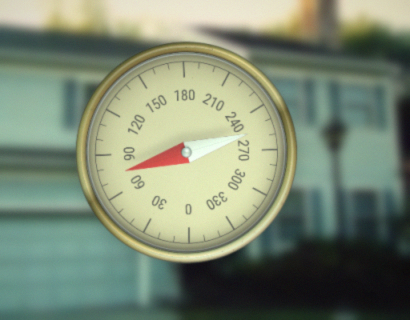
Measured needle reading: 75,°
